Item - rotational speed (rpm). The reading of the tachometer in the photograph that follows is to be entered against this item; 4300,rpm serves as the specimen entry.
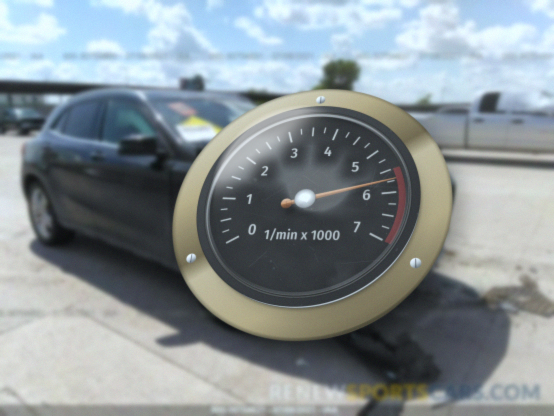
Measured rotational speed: 5750,rpm
